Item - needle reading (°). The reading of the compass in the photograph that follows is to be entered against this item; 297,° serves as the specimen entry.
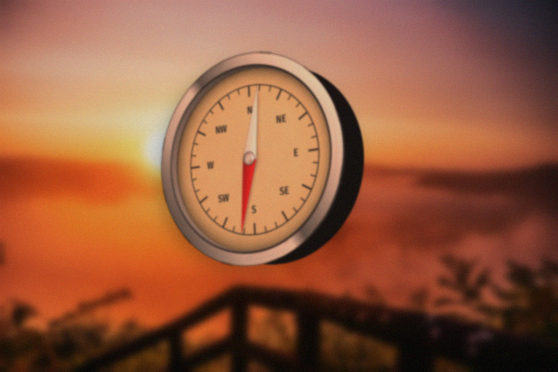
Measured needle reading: 190,°
